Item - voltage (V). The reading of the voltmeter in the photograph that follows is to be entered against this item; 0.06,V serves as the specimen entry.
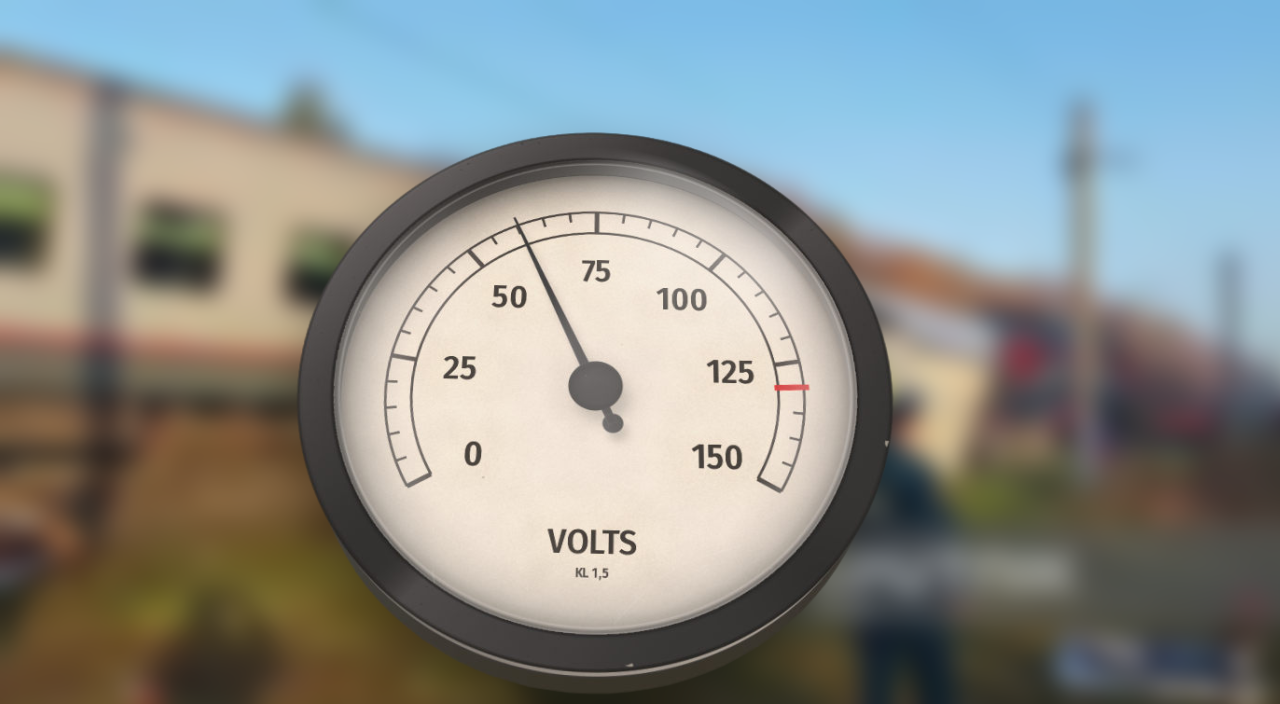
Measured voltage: 60,V
